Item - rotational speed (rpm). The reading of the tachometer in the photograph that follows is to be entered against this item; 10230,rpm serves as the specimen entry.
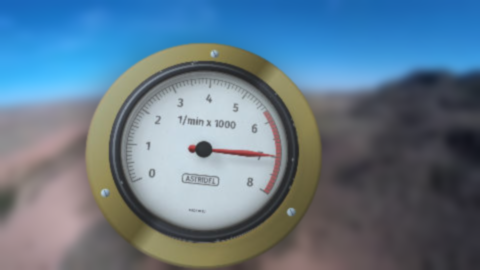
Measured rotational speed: 7000,rpm
